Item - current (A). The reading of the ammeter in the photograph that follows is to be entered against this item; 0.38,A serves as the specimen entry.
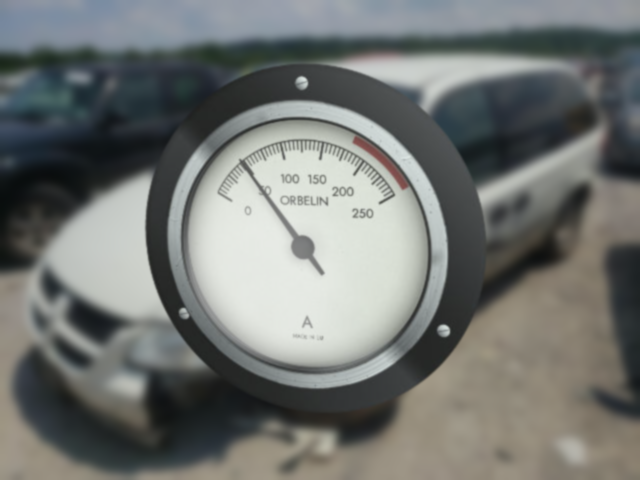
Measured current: 50,A
